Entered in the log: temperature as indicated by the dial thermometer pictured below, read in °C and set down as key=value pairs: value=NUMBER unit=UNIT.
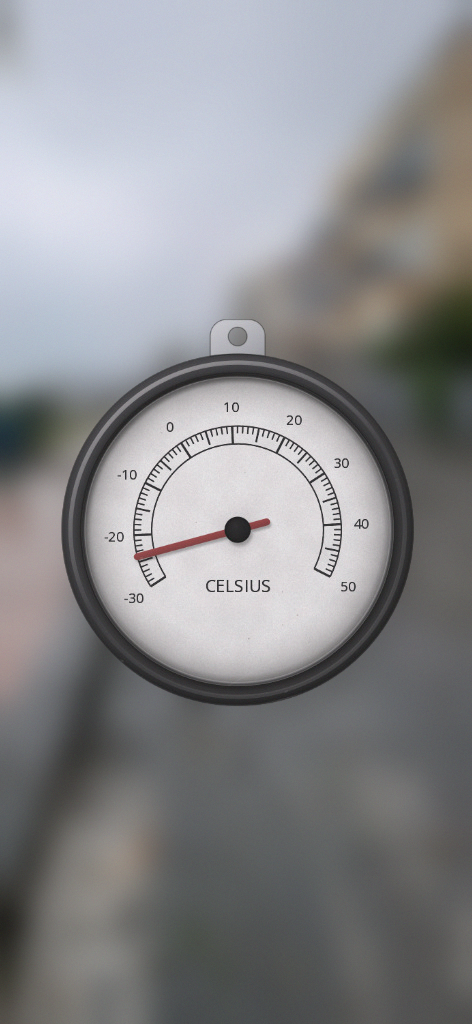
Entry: value=-24 unit=°C
